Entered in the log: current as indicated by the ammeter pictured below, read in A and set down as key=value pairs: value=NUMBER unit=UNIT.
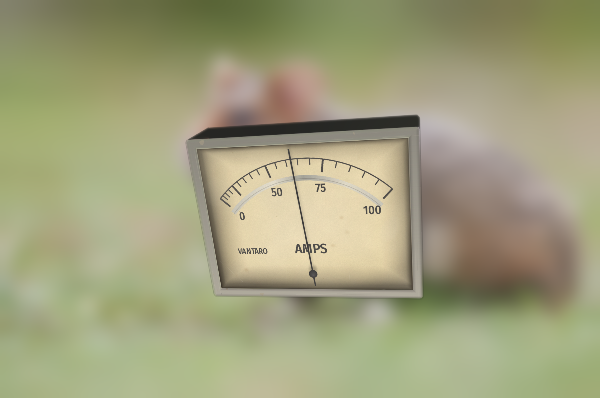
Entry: value=62.5 unit=A
